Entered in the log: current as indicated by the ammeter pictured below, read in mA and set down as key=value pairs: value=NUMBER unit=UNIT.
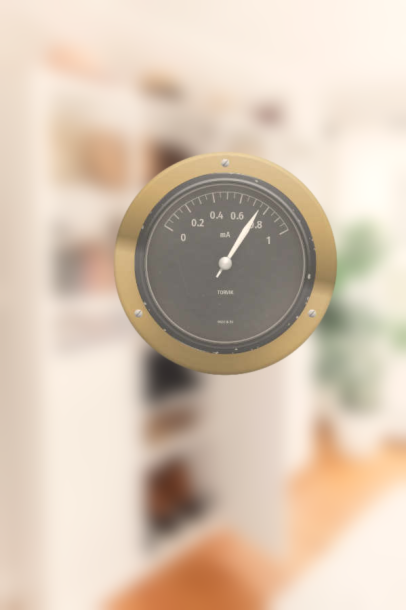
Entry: value=0.75 unit=mA
